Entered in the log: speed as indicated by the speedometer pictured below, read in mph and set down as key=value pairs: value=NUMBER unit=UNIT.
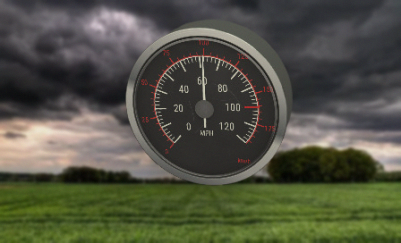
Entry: value=62 unit=mph
